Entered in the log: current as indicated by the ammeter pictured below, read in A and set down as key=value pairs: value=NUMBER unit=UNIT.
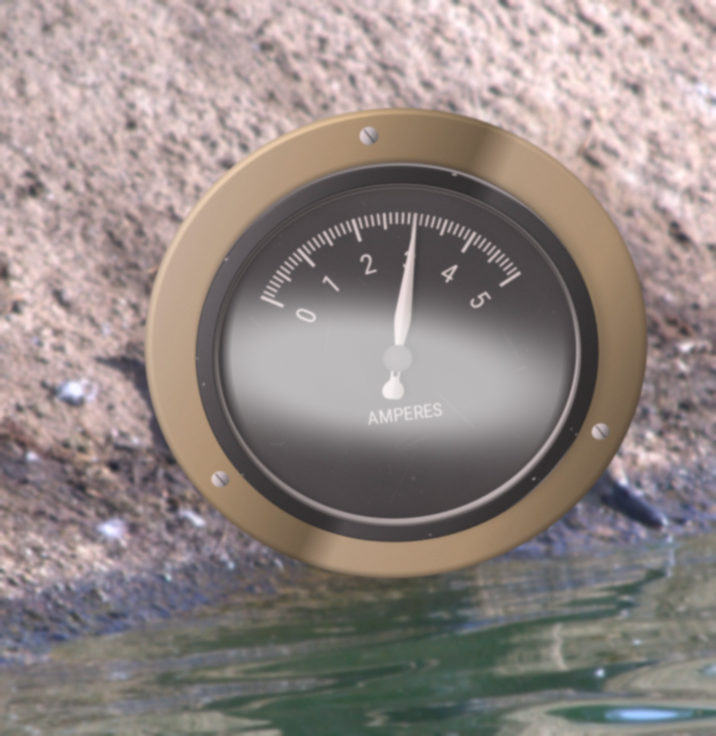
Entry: value=3 unit=A
